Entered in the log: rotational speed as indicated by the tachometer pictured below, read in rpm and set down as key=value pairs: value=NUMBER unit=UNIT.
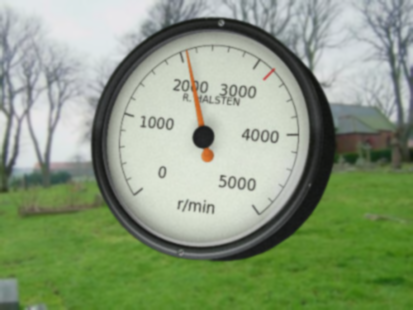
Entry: value=2100 unit=rpm
